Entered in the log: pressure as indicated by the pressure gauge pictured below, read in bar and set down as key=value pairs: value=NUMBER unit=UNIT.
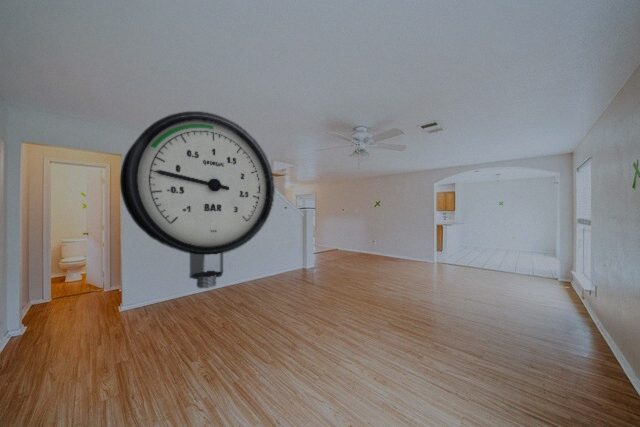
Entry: value=-0.2 unit=bar
